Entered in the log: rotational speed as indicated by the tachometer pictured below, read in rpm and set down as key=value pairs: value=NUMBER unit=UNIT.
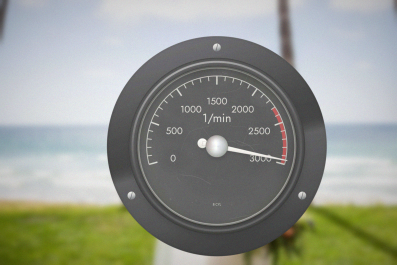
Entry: value=2950 unit=rpm
